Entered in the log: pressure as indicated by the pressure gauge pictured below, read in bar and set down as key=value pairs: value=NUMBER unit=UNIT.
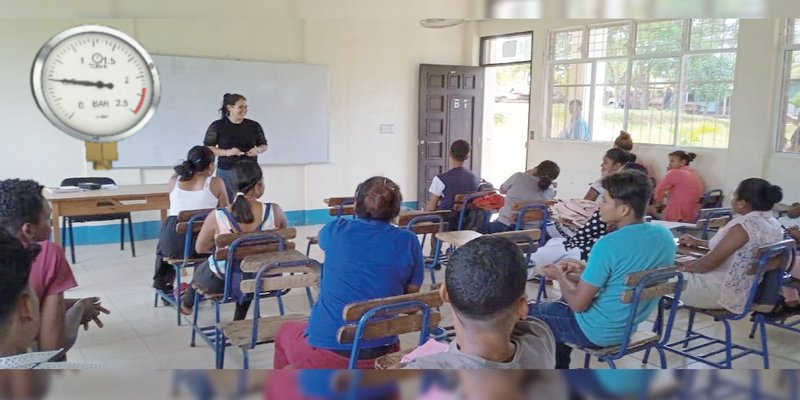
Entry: value=0.5 unit=bar
